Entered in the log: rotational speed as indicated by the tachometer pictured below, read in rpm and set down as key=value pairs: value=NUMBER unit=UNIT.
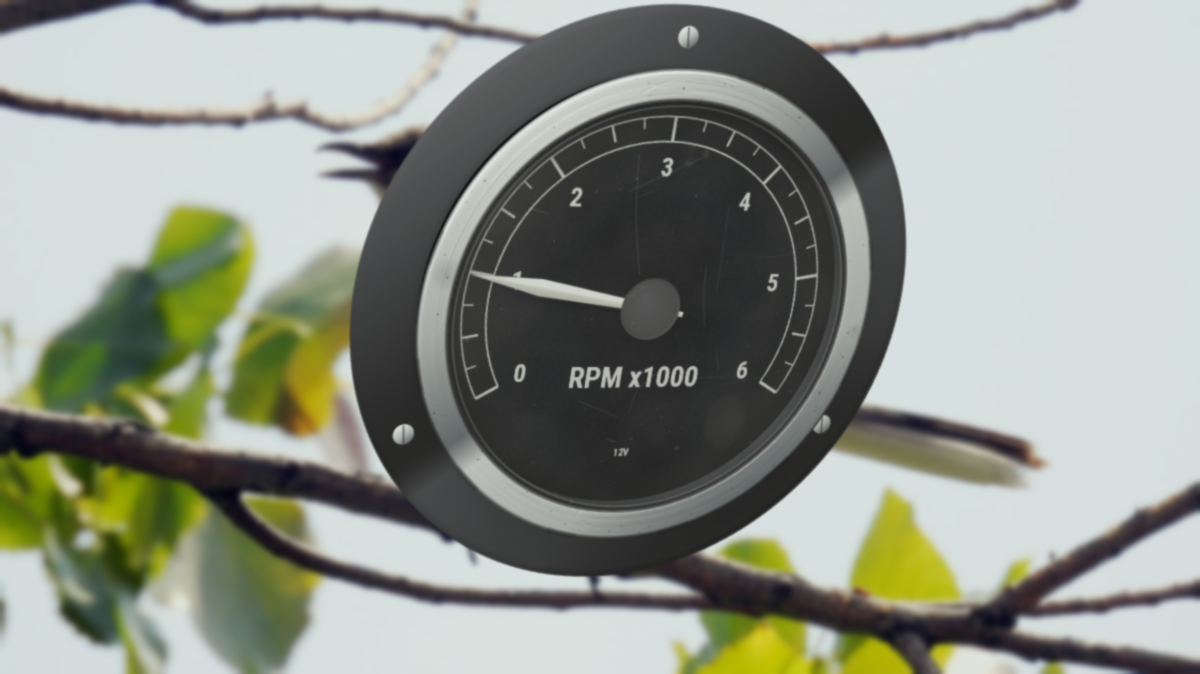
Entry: value=1000 unit=rpm
